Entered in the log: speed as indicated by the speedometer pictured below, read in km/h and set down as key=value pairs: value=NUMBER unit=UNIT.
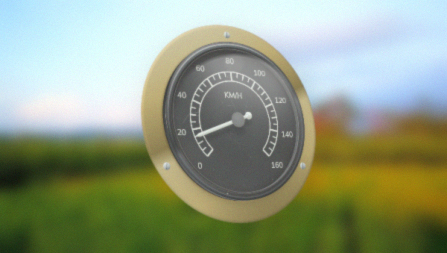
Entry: value=15 unit=km/h
